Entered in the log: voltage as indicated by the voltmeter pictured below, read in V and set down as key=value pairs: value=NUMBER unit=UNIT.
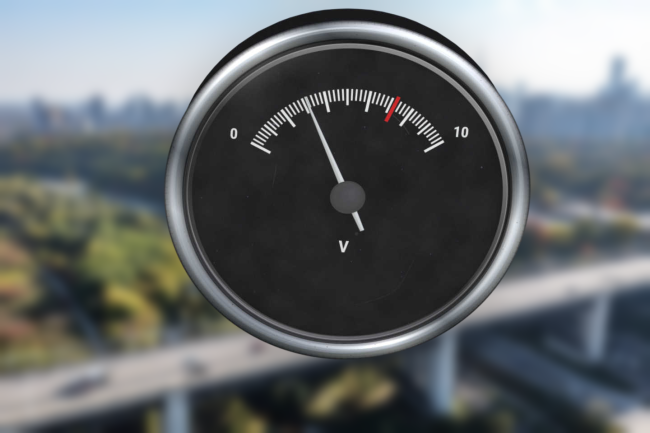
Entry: value=3.2 unit=V
